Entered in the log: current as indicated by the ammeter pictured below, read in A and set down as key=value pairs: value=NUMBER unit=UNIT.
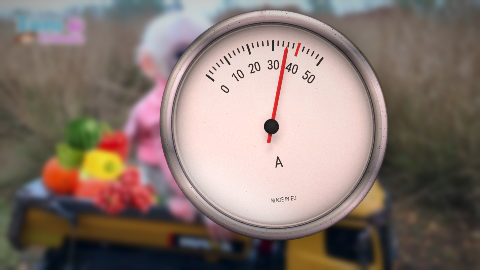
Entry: value=36 unit=A
